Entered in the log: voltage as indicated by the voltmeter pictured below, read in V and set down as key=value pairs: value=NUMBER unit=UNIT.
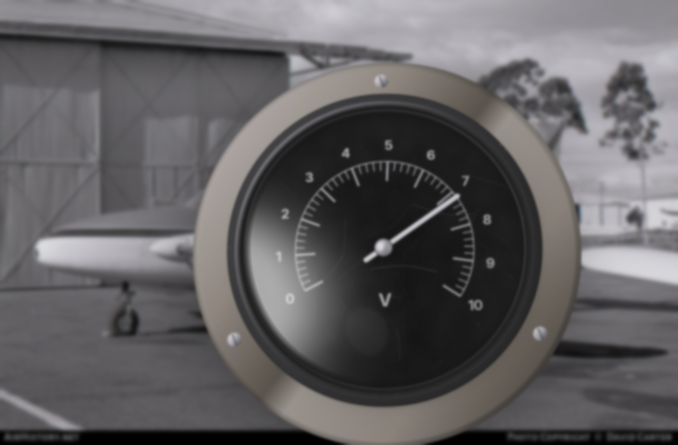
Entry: value=7.2 unit=V
